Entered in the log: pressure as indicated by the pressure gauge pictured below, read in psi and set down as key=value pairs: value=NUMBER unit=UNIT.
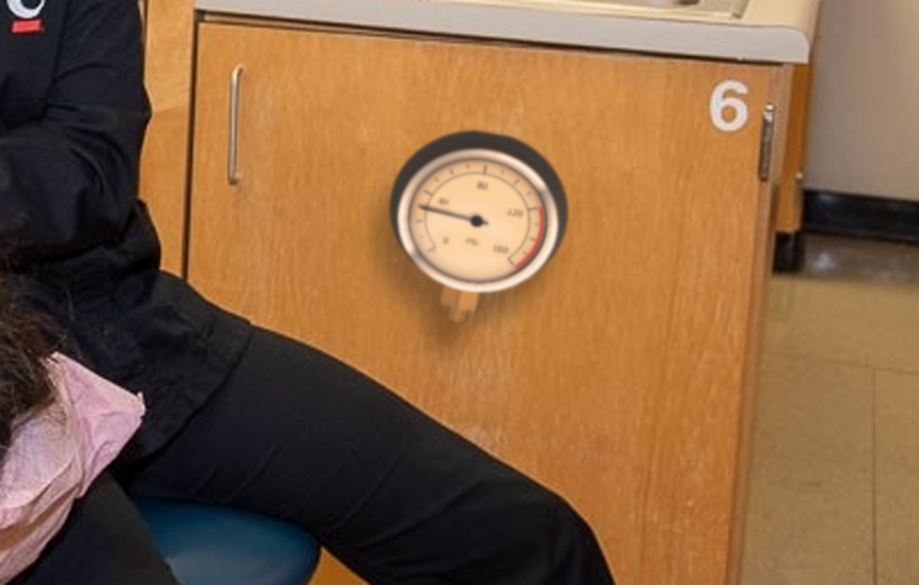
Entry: value=30 unit=psi
